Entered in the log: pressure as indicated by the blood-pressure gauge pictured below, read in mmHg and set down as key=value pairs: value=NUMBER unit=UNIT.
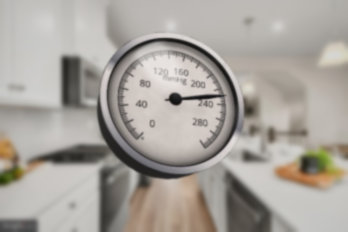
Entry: value=230 unit=mmHg
